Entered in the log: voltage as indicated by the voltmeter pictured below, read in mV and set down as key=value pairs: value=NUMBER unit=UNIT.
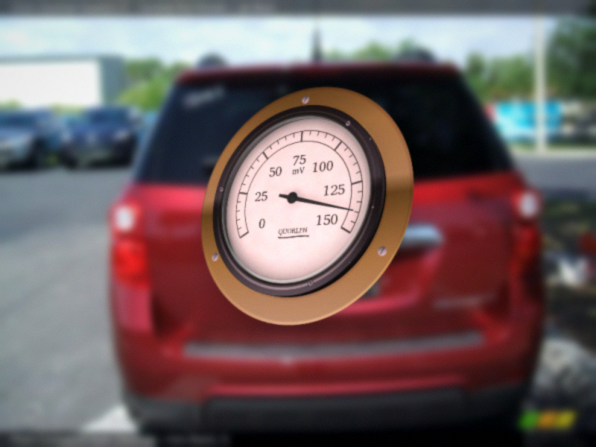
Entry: value=140 unit=mV
